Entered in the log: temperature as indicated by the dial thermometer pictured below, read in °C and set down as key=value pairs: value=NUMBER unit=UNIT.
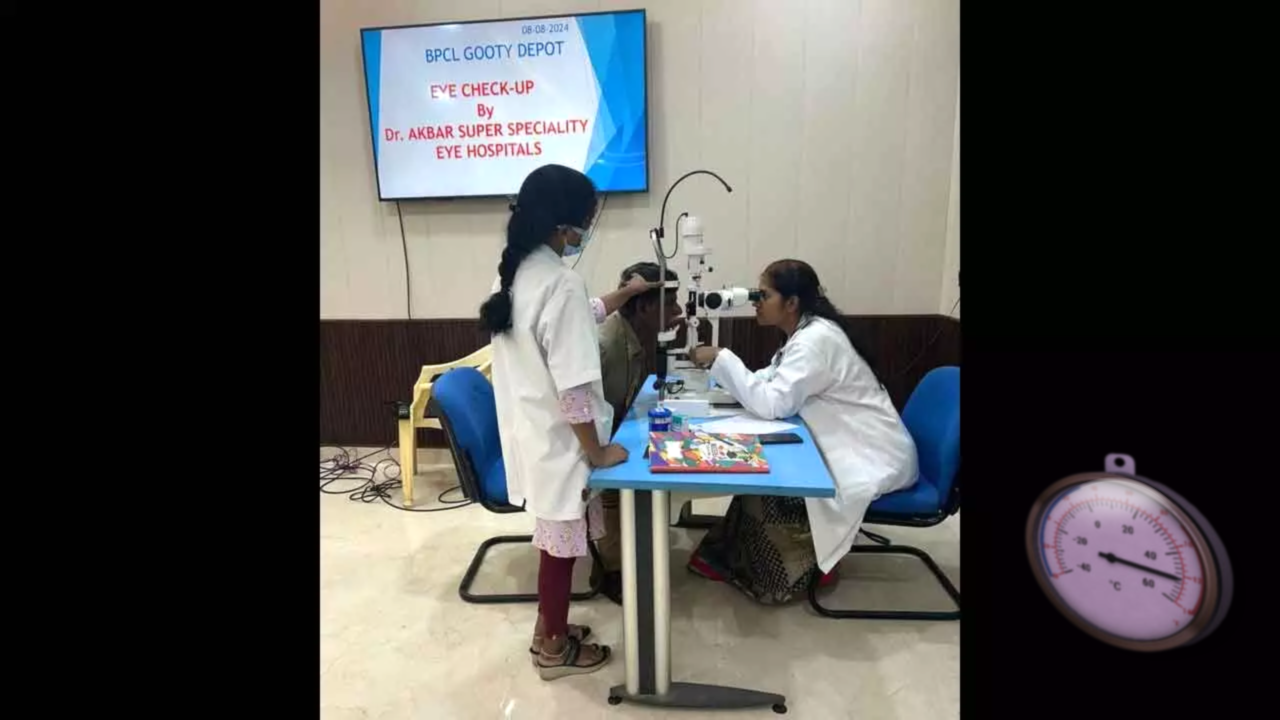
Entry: value=50 unit=°C
